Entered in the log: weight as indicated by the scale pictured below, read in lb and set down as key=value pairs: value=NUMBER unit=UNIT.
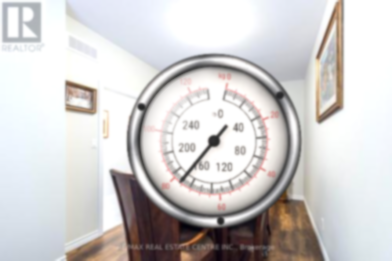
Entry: value=170 unit=lb
